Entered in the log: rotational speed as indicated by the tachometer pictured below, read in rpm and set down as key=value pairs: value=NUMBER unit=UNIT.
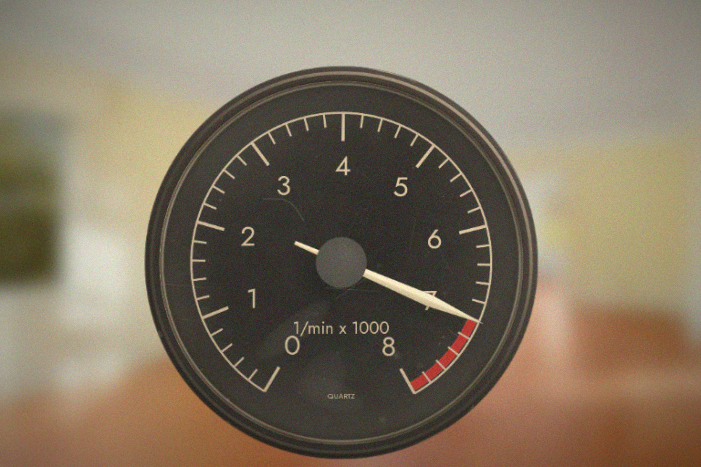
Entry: value=7000 unit=rpm
